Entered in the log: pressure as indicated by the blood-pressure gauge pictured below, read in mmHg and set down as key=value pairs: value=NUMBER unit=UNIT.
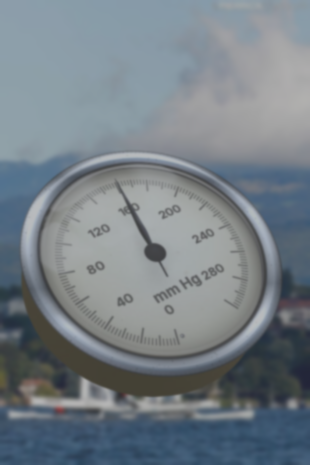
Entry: value=160 unit=mmHg
